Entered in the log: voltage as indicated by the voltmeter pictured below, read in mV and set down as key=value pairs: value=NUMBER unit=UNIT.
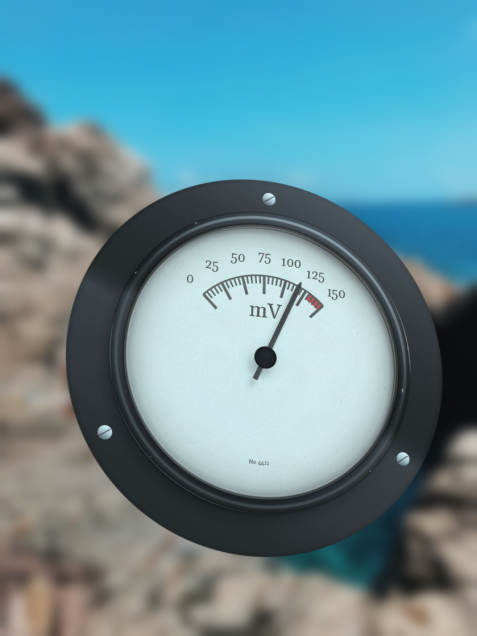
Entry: value=115 unit=mV
